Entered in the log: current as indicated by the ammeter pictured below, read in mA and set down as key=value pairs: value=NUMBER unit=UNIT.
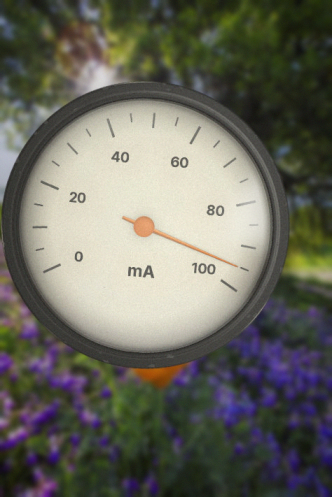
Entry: value=95 unit=mA
